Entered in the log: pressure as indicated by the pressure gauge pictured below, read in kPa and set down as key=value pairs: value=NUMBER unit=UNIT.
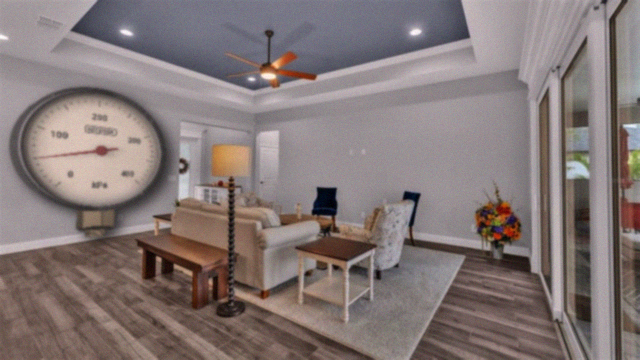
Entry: value=50 unit=kPa
